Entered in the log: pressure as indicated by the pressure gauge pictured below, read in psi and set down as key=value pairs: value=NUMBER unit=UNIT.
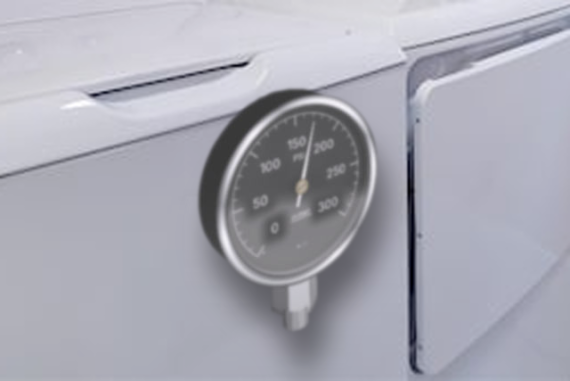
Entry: value=170 unit=psi
